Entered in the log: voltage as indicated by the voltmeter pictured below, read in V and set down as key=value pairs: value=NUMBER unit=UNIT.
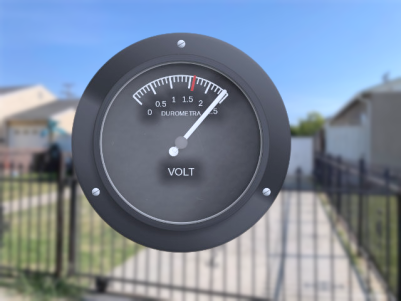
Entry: value=2.4 unit=V
